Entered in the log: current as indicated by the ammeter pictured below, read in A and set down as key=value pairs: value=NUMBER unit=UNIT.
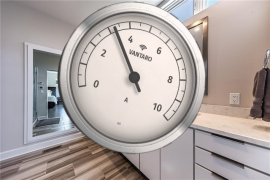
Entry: value=3.25 unit=A
